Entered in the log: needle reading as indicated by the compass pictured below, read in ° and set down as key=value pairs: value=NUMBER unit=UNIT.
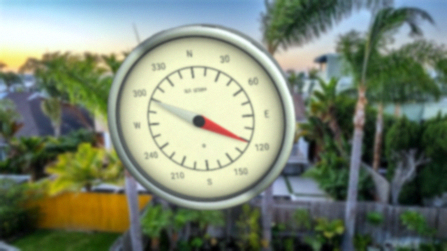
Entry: value=120 unit=°
